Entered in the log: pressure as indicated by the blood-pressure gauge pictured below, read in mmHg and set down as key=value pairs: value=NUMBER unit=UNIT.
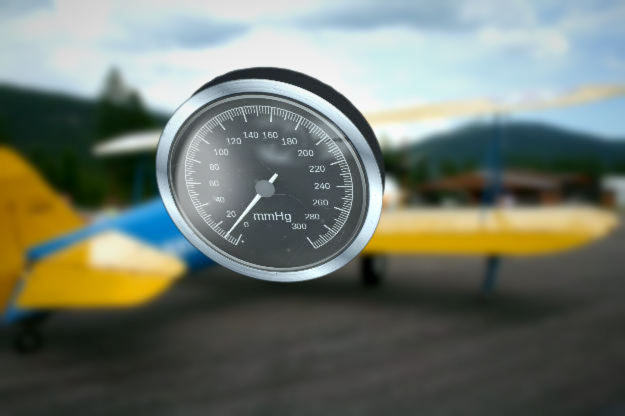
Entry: value=10 unit=mmHg
